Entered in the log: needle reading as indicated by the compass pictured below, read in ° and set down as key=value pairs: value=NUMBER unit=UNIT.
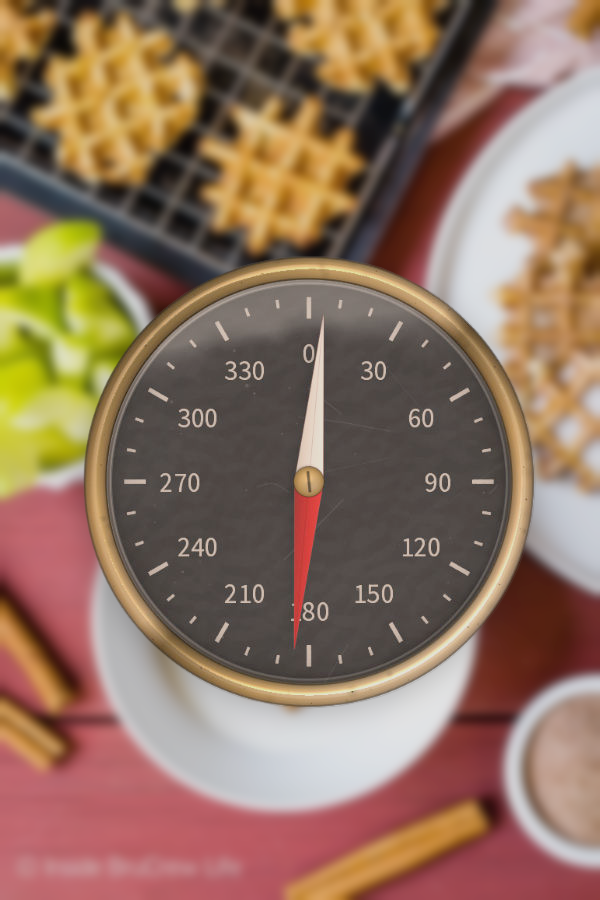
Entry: value=185 unit=°
